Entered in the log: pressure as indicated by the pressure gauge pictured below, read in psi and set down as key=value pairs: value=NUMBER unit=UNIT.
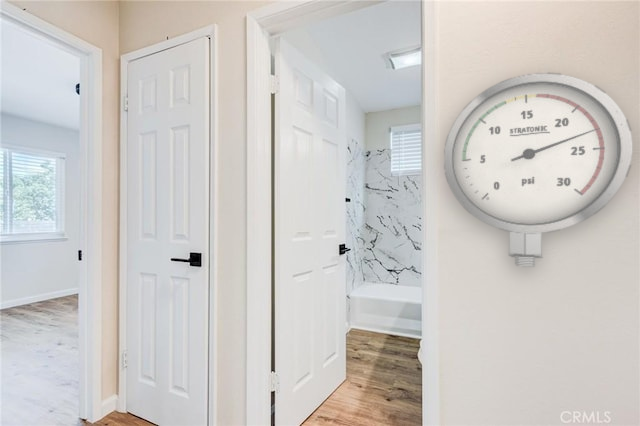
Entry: value=23 unit=psi
